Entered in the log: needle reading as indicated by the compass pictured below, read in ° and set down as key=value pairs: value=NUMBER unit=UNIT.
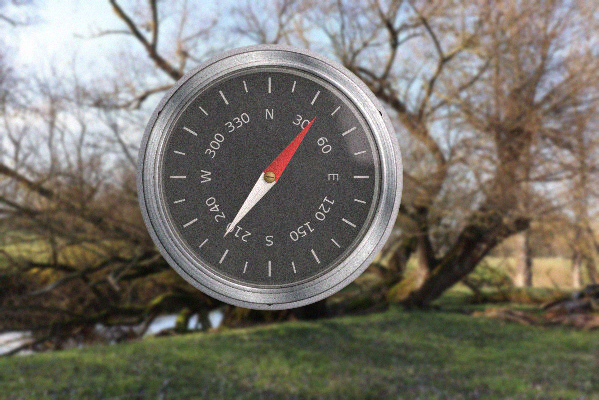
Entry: value=37.5 unit=°
